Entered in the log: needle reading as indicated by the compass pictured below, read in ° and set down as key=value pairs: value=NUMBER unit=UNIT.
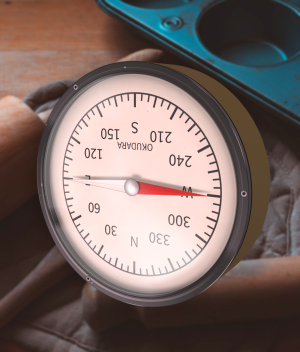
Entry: value=270 unit=°
